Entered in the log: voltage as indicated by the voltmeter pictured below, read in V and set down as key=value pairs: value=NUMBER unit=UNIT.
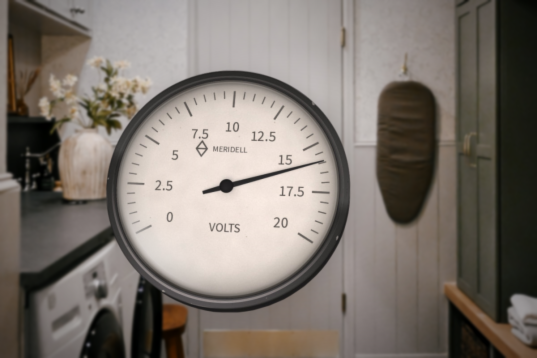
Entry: value=16 unit=V
